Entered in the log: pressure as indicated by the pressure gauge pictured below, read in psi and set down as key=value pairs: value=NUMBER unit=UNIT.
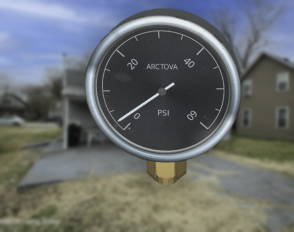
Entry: value=2.5 unit=psi
